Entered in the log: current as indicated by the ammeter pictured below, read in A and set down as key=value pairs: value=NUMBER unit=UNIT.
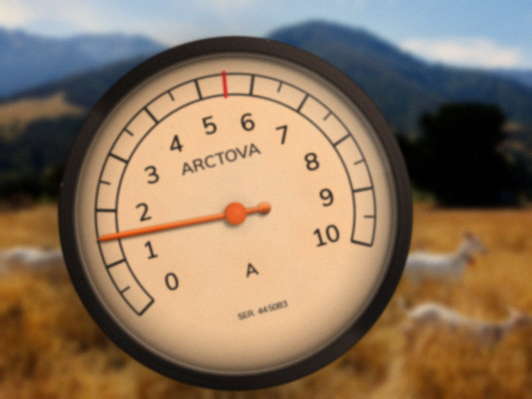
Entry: value=1.5 unit=A
